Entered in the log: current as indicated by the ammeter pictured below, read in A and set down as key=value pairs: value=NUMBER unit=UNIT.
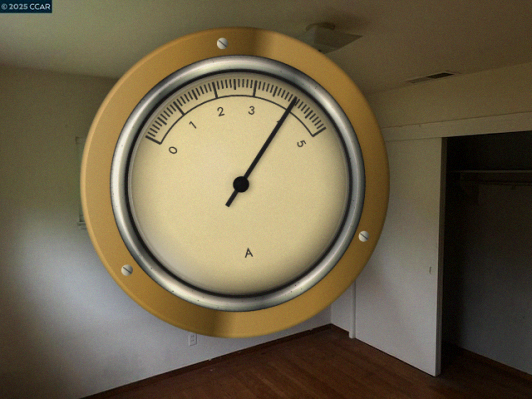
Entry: value=4 unit=A
